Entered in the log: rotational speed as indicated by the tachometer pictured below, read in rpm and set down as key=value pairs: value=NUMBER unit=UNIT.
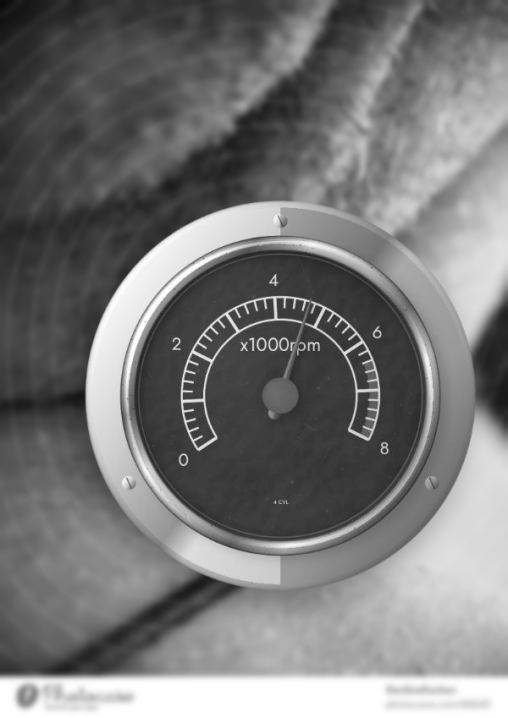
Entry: value=4700 unit=rpm
